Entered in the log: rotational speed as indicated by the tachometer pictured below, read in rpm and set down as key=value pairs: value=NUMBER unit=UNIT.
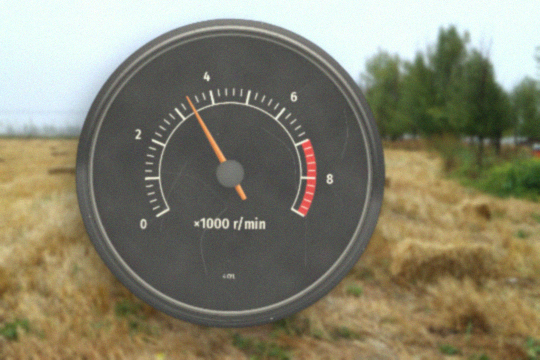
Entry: value=3400 unit=rpm
